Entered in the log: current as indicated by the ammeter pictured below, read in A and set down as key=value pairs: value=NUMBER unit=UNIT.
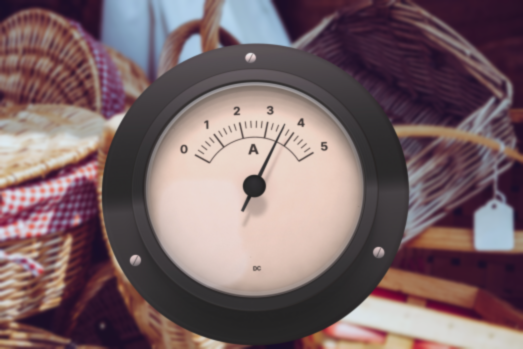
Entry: value=3.6 unit=A
